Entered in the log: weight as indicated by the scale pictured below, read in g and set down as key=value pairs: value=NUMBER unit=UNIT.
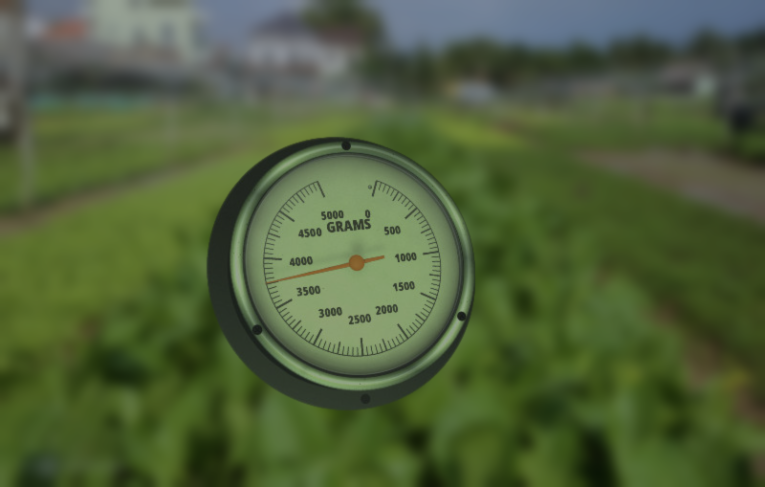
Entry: value=3750 unit=g
